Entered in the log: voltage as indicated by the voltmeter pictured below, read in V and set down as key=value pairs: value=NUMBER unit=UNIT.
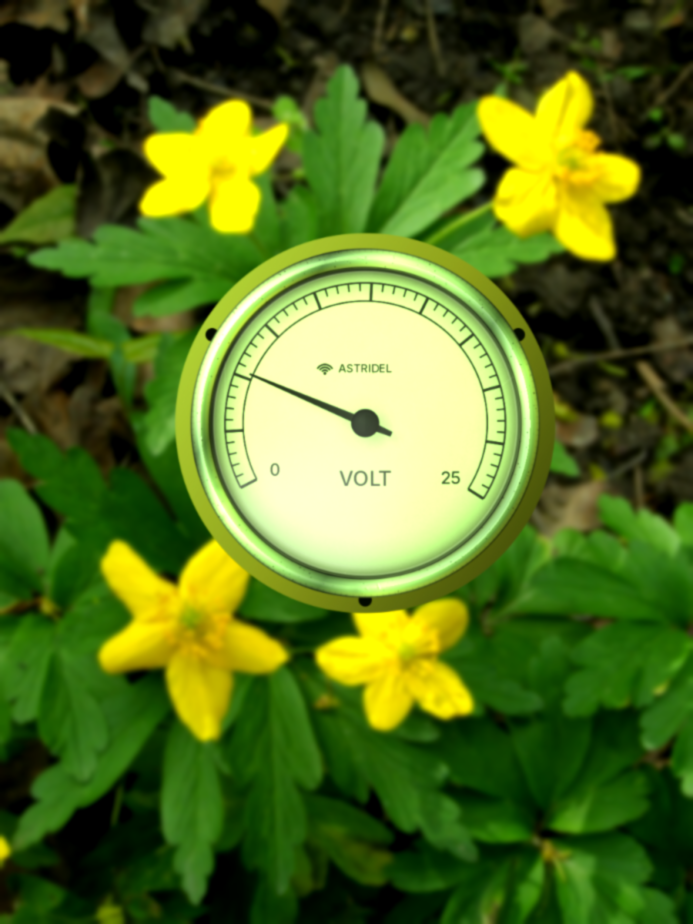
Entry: value=5.25 unit=V
